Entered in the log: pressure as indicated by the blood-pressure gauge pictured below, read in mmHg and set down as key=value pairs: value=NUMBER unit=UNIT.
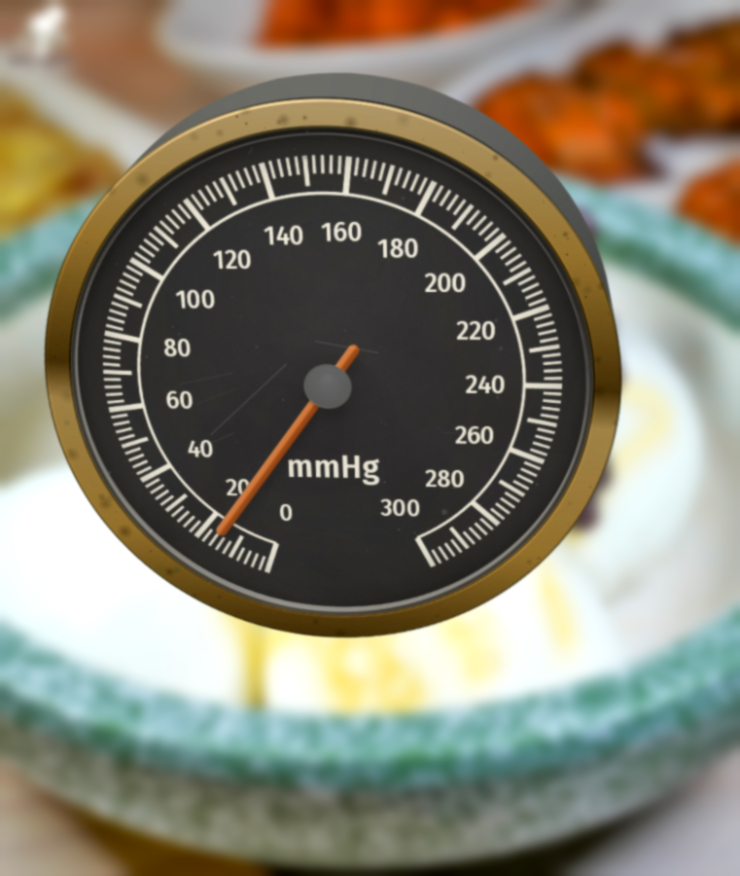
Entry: value=16 unit=mmHg
